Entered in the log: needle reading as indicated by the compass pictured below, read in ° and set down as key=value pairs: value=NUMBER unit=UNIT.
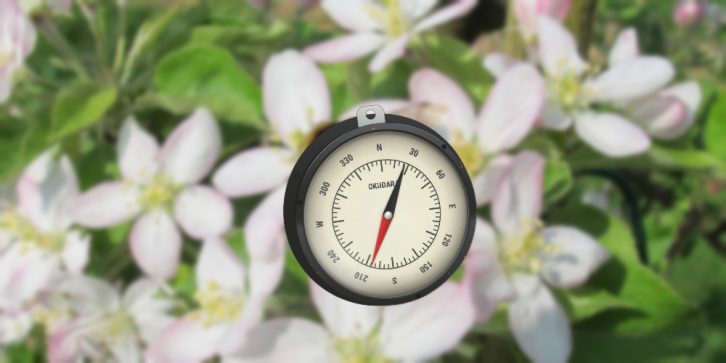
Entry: value=205 unit=°
